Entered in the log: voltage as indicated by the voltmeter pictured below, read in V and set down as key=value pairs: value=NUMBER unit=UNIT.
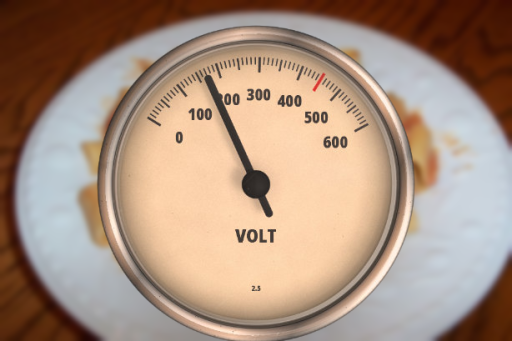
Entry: value=170 unit=V
